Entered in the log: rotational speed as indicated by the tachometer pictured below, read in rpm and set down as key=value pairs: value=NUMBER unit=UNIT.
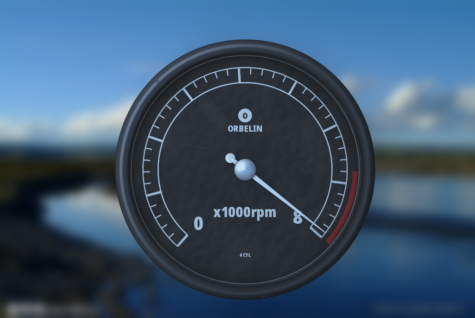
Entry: value=7900 unit=rpm
